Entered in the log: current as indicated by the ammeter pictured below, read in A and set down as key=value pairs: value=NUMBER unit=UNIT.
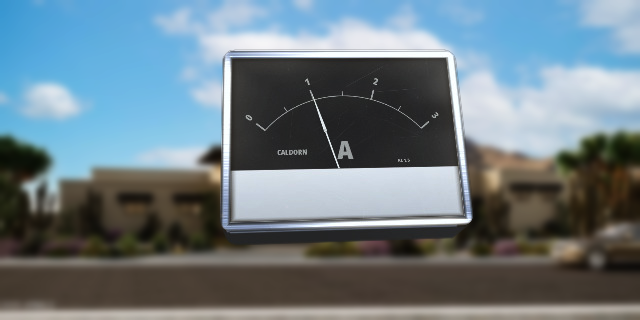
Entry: value=1 unit=A
